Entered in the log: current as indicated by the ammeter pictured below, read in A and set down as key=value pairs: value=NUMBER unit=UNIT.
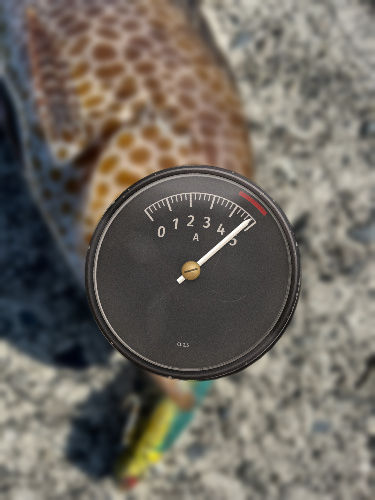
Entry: value=4.8 unit=A
